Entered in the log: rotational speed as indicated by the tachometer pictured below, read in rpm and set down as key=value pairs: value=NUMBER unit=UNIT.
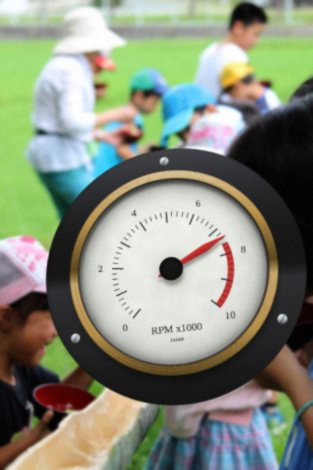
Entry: value=7400 unit=rpm
